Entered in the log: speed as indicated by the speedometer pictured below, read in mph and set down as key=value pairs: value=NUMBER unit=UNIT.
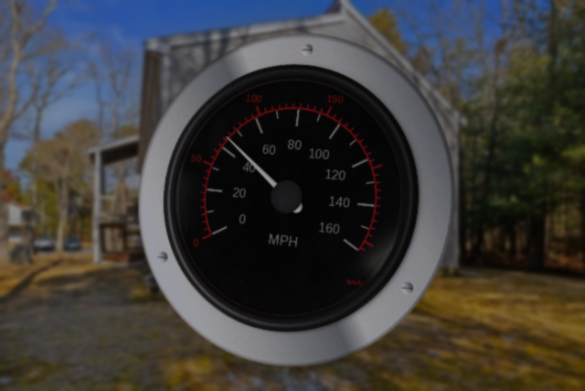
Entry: value=45 unit=mph
